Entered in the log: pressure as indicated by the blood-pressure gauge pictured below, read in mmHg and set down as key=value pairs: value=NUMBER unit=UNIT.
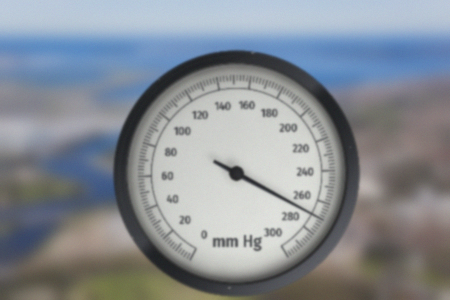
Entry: value=270 unit=mmHg
